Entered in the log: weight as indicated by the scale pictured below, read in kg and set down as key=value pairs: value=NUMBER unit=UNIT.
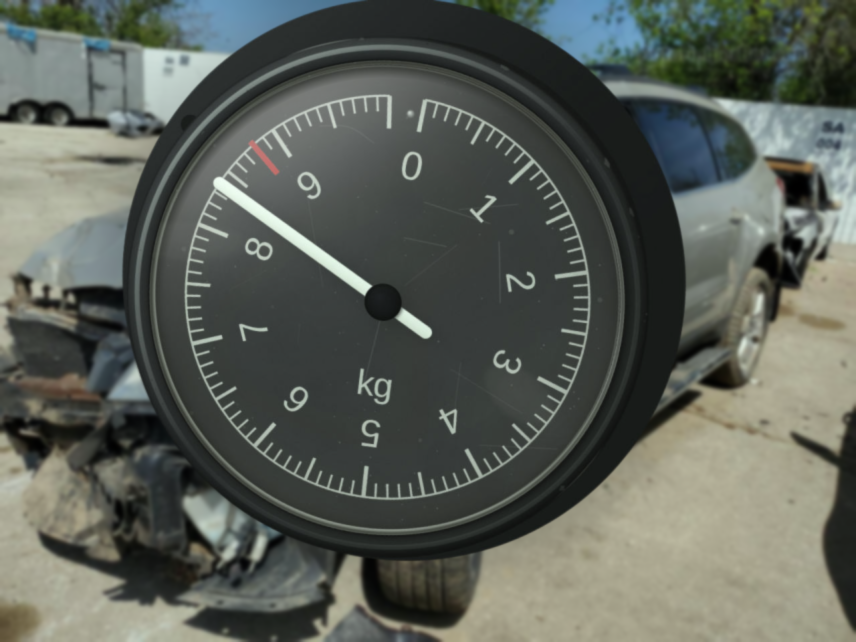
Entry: value=8.4 unit=kg
